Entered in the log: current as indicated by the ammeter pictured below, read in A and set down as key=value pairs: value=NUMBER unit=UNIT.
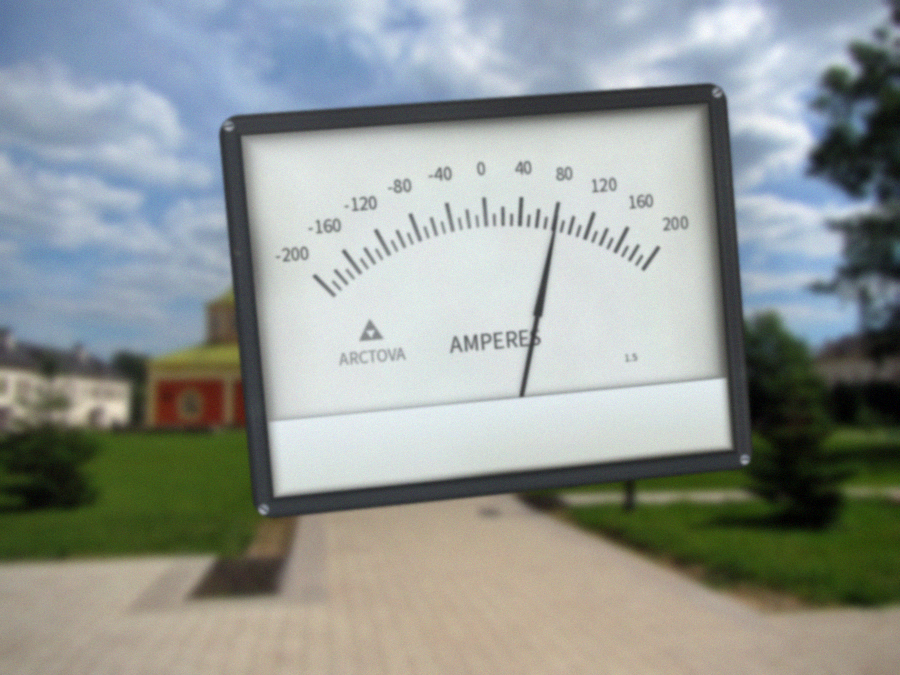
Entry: value=80 unit=A
